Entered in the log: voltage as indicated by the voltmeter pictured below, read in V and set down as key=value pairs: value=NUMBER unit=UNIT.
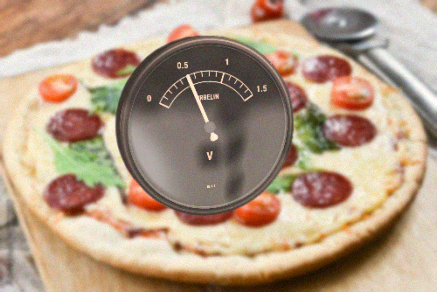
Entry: value=0.5 unit=V
